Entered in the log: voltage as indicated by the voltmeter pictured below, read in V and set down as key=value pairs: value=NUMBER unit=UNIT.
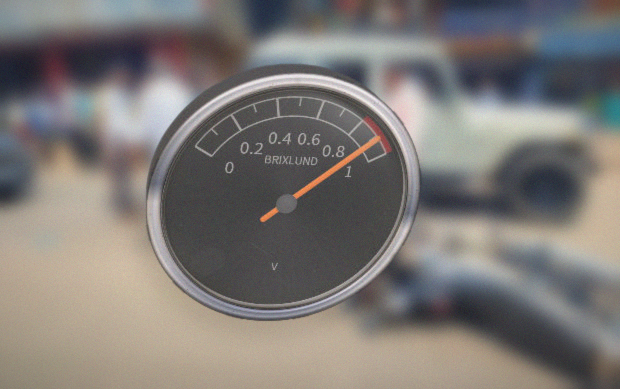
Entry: value=0.9 unit=V
